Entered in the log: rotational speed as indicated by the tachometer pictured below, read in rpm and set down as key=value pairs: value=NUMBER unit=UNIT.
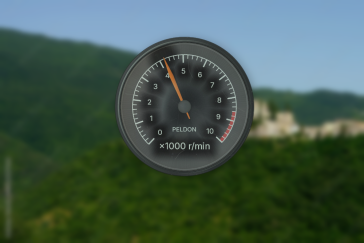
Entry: value=4200 unit=rpm
